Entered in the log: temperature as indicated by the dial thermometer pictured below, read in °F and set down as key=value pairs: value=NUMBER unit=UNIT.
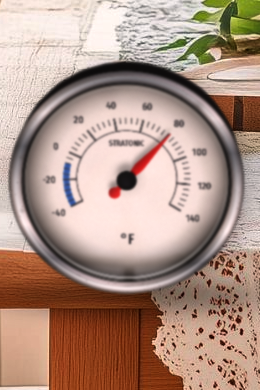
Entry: value=80 unit=°F
